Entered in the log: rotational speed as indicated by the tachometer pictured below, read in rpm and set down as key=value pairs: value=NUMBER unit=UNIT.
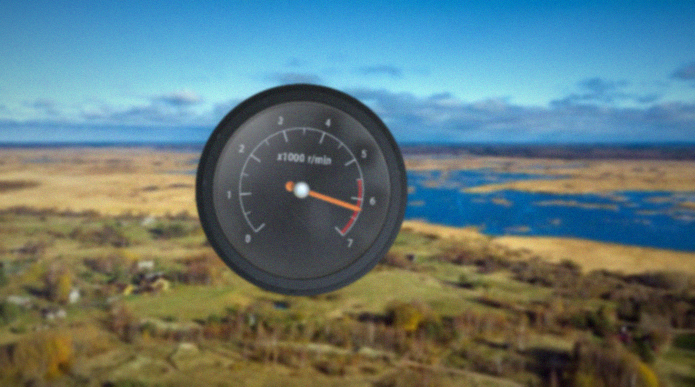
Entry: value=6250 unit=rpm
